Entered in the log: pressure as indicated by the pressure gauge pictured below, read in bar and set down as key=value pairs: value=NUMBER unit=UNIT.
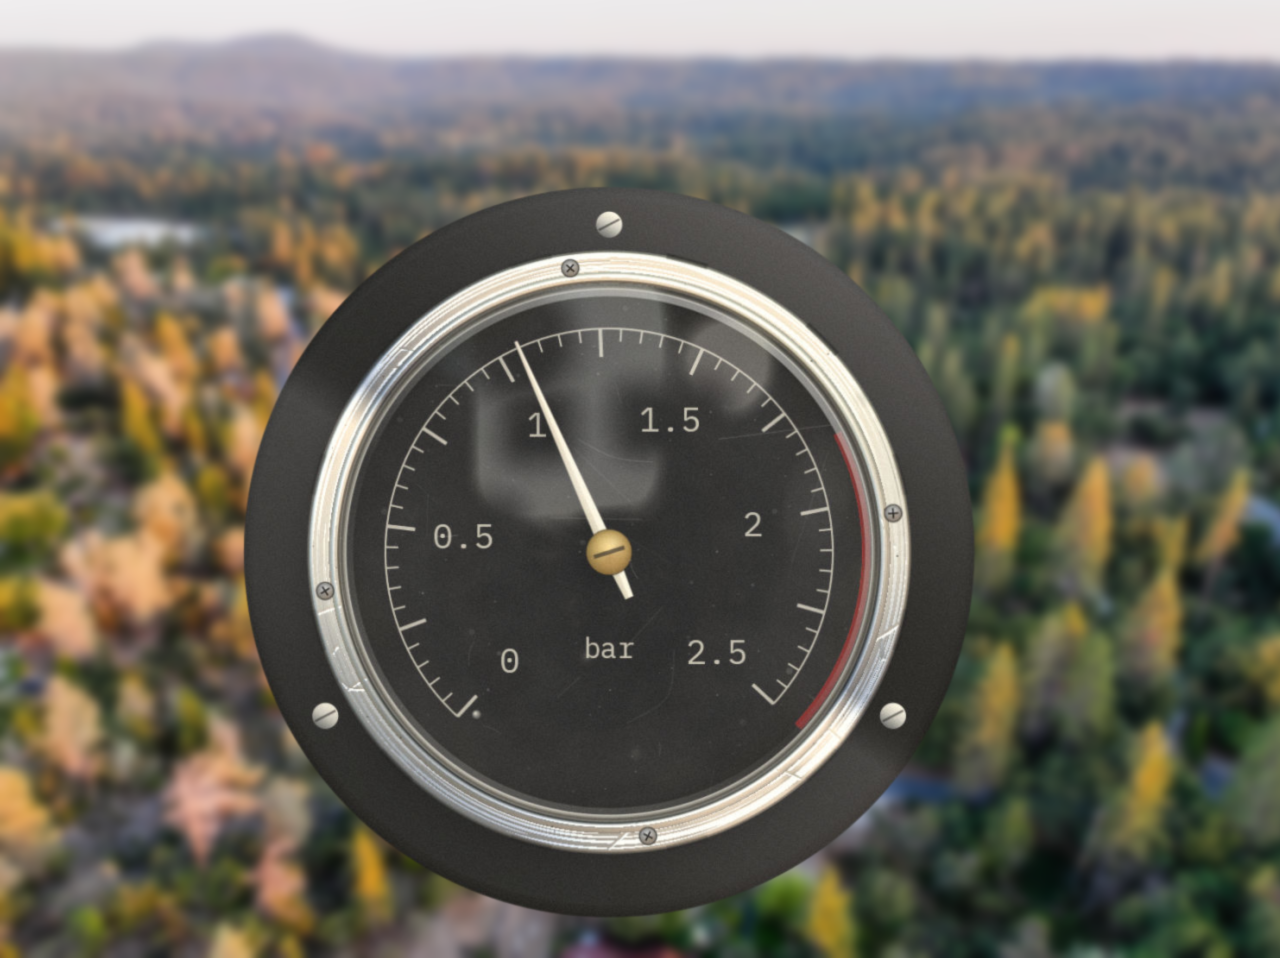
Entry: value=1.05 unit=bar
